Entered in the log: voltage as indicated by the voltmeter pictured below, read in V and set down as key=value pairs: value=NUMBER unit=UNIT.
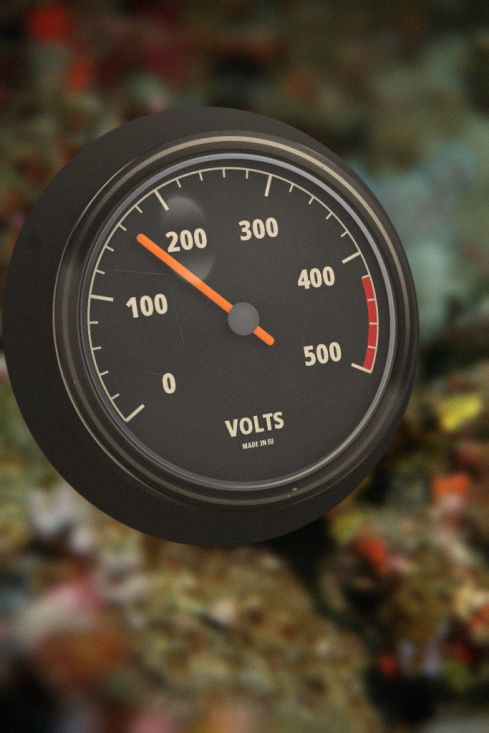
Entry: value=160 unit=V
